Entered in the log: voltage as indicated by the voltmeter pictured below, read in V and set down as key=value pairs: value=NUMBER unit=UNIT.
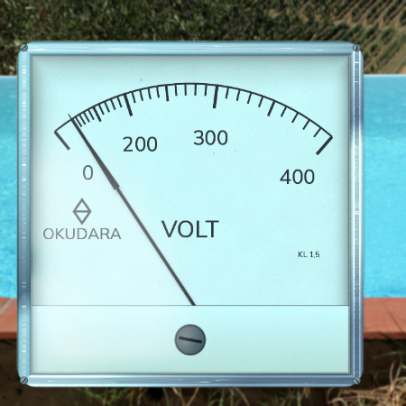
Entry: value=100 unit=V
